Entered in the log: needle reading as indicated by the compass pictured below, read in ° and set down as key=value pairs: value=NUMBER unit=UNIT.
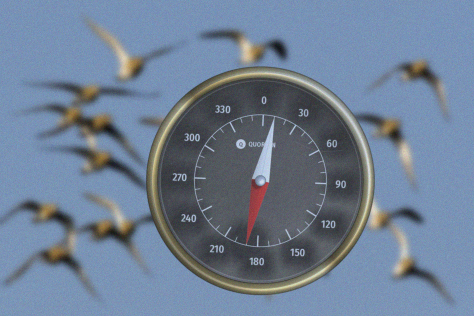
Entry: value=190 unit=°
